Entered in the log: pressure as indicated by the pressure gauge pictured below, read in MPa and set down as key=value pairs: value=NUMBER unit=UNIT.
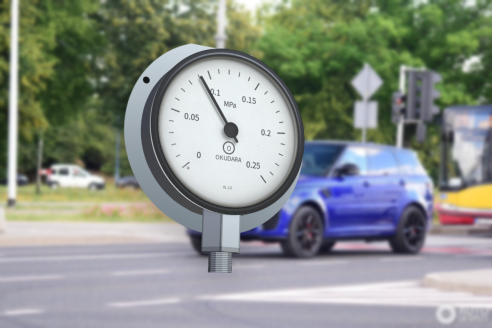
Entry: value=0.09 unit=MPa
